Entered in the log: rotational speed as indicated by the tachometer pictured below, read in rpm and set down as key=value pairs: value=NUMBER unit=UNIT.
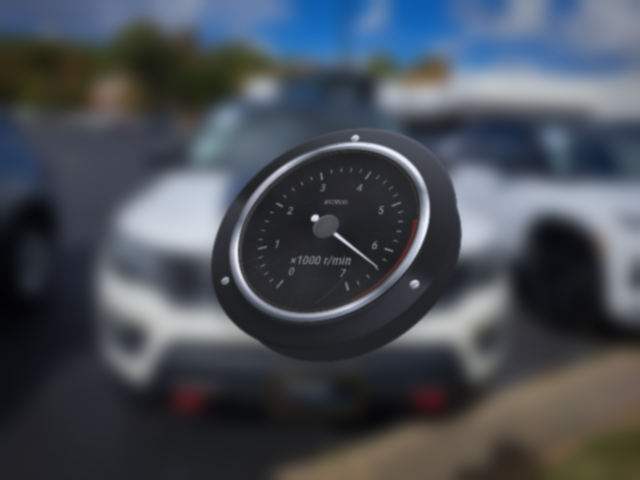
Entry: value=6400 unit=rpm
